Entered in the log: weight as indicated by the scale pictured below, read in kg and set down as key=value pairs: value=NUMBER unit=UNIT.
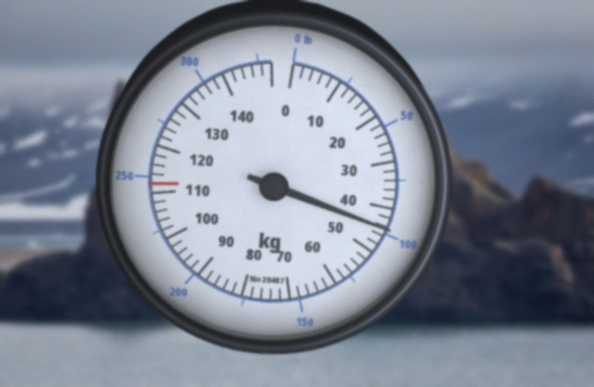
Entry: value=44 unit=kg
